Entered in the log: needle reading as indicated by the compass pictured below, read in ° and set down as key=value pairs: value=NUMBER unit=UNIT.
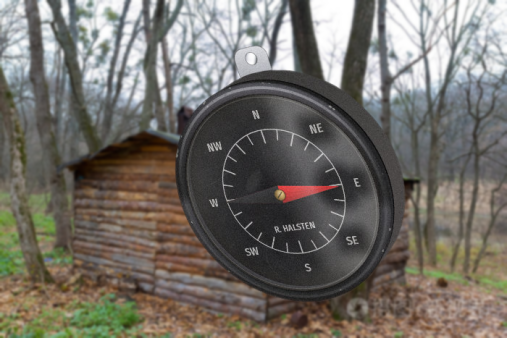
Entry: value=90 unit=°
